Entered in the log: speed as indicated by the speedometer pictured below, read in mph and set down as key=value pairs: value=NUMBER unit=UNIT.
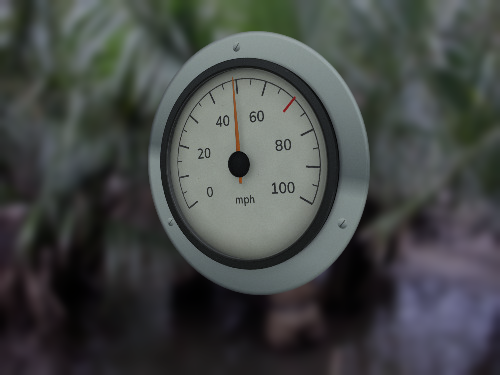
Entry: value=50 unit=mph
